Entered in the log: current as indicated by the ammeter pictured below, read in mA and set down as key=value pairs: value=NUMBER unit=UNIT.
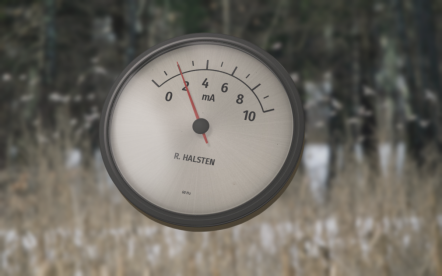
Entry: value=2 unit=mA
